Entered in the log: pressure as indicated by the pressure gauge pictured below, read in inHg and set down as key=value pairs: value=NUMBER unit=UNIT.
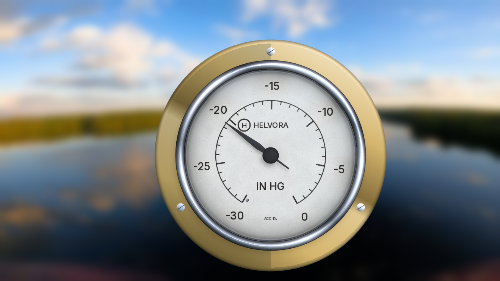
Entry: value=-20.5 unit=inHg
